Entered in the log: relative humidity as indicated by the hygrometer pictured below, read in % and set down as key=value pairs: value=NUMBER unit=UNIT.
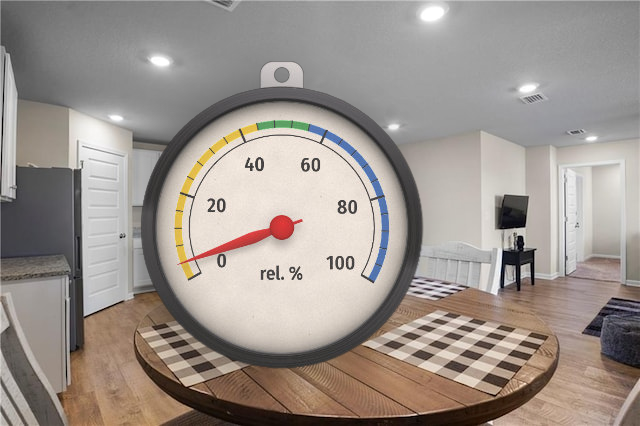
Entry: value=4 unit=%
